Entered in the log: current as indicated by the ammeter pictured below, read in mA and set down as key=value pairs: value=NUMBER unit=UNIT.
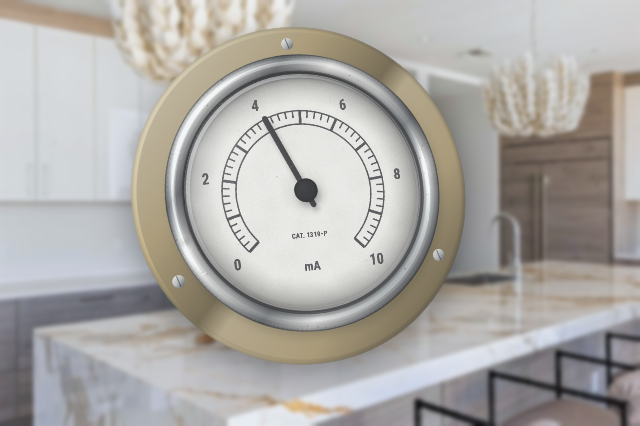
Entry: value=4 unit=mA
